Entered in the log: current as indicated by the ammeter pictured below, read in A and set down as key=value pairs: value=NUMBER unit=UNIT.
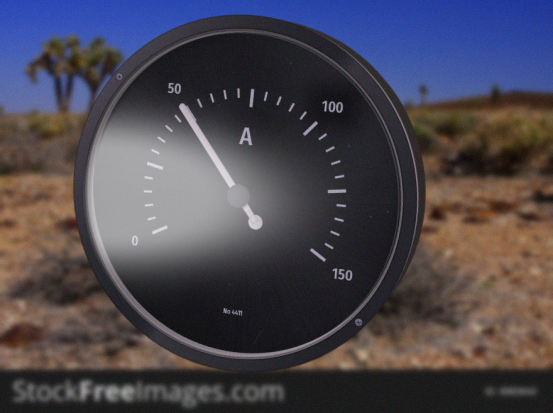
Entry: value=50 unit=A
